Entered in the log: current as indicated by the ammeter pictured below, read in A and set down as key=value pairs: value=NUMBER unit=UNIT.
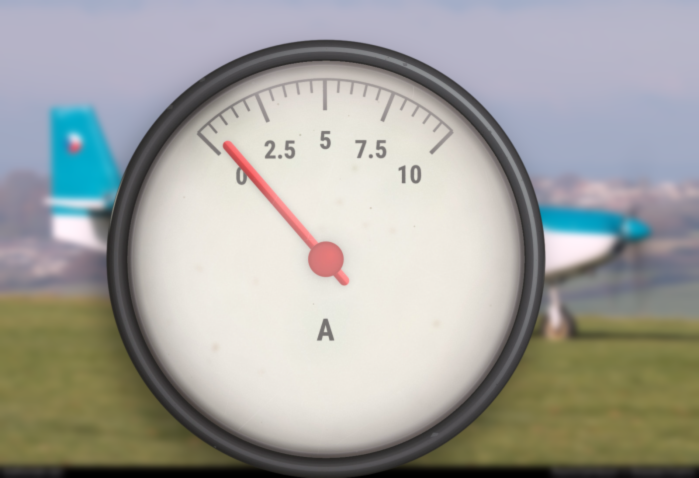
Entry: value=0.5 unit=A
